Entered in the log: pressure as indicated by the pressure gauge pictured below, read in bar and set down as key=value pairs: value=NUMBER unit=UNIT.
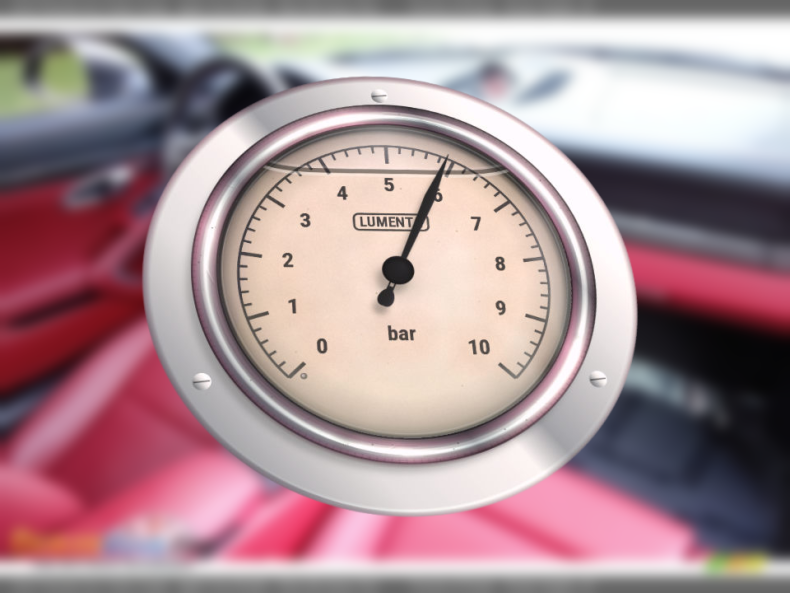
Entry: value=5.9 unit=bar
